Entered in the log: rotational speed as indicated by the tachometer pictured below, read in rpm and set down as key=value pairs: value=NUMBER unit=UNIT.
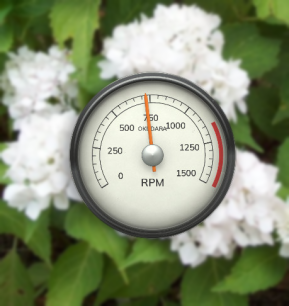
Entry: value=725 unit=rpm
